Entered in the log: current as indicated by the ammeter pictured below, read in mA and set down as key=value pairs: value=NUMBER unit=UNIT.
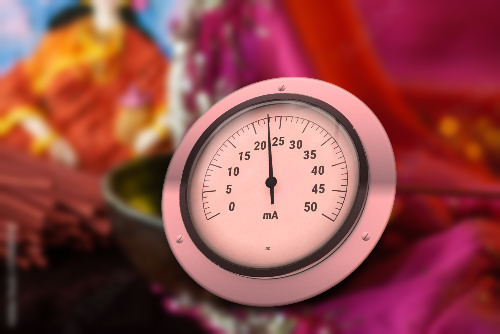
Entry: value=23 unit=mA
